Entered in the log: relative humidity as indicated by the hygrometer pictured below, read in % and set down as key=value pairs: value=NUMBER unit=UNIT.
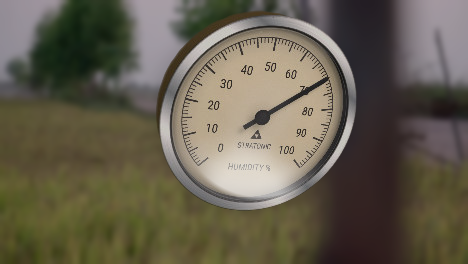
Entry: value=70 unit=%
